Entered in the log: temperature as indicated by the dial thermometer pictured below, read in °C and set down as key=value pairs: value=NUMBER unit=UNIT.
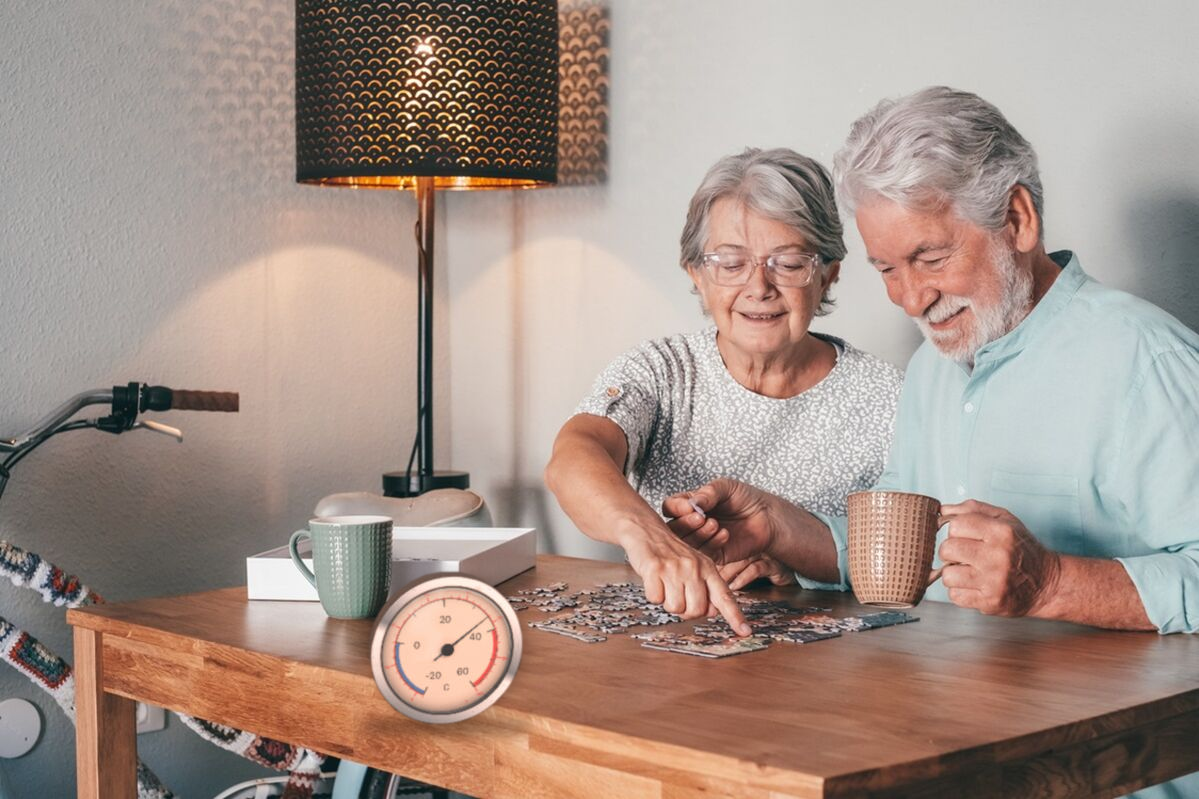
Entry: value=35 unit=°C
